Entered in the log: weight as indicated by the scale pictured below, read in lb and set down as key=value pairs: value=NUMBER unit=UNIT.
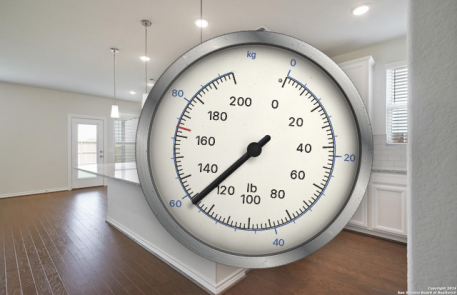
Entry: value=128 unit=lb
